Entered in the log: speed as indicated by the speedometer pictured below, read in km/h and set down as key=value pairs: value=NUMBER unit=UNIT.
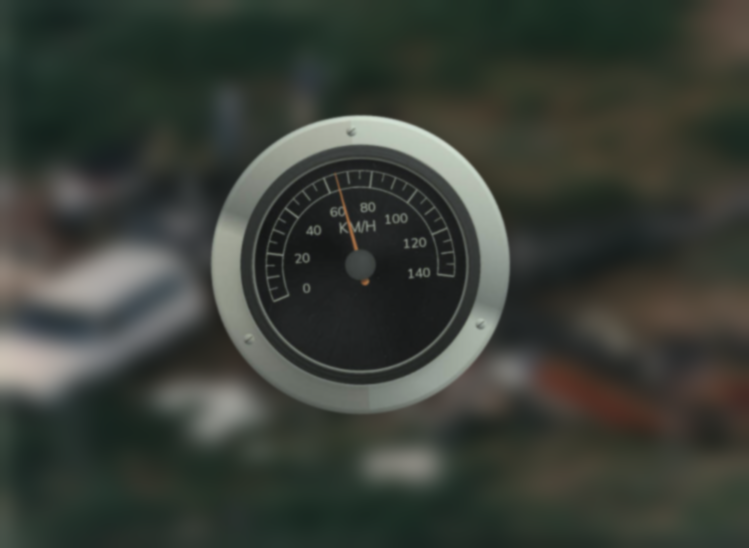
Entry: value=65 unit=km/h
